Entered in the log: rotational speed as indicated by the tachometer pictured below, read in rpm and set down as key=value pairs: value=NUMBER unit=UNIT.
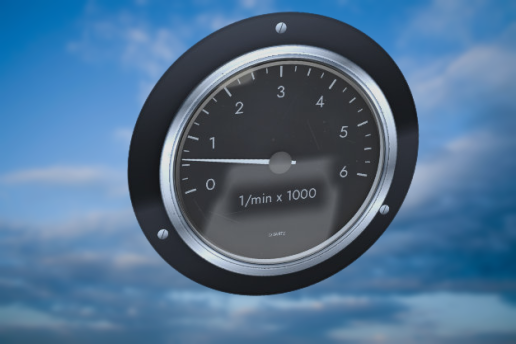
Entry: value=625 unit=rpm
